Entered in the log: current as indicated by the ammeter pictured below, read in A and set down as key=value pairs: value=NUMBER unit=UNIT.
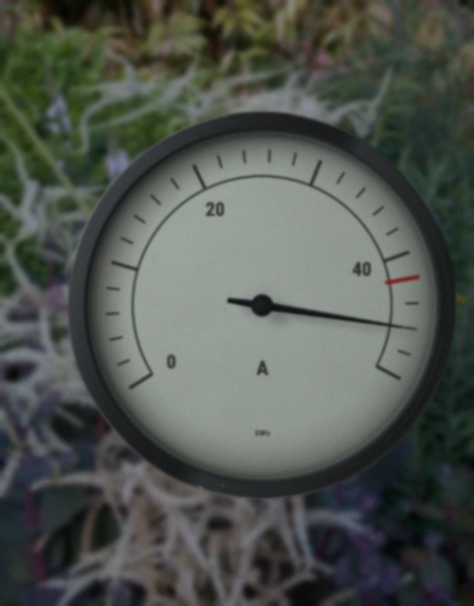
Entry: value=46 unit=A
